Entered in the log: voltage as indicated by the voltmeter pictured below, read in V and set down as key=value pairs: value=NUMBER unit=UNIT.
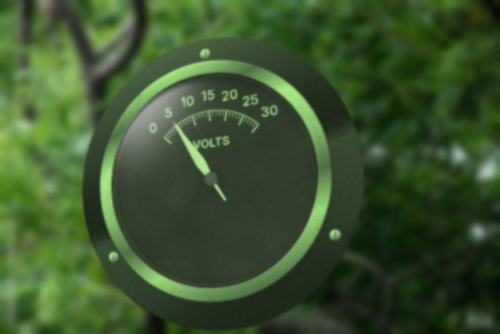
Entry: value=5 unit=V
